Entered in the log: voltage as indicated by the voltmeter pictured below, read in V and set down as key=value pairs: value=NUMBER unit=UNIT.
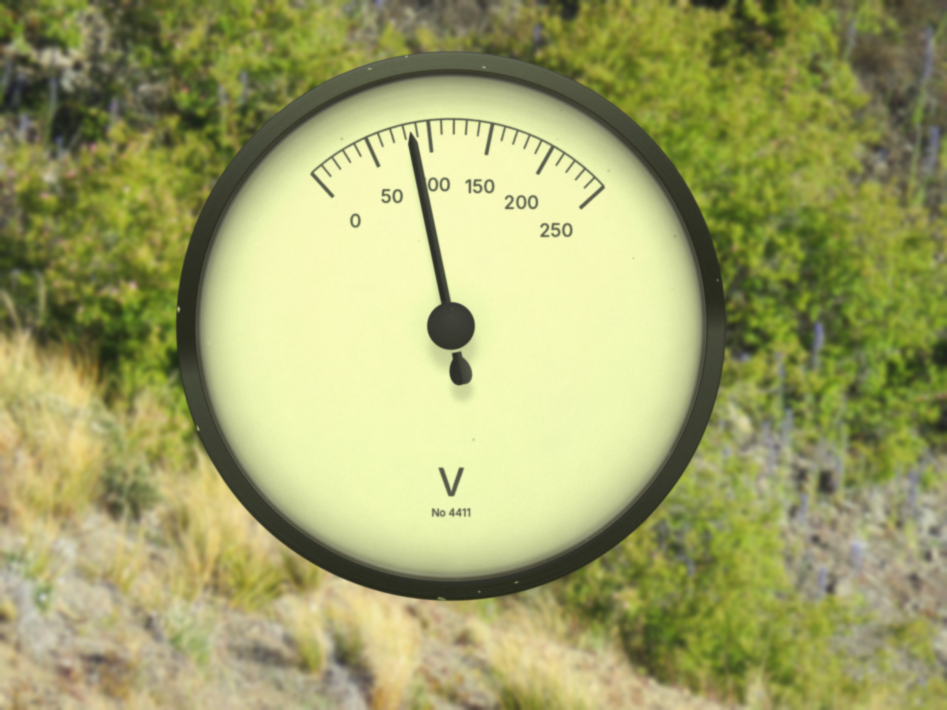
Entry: value=85 unit=V
